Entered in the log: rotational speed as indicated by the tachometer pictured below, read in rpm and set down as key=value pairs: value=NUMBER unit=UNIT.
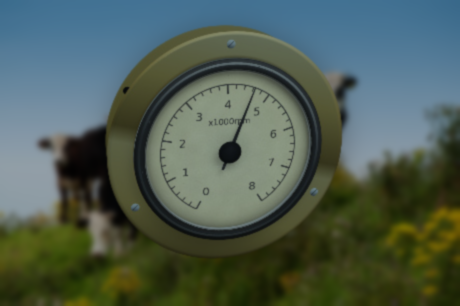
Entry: value=4600 unit=rpm
